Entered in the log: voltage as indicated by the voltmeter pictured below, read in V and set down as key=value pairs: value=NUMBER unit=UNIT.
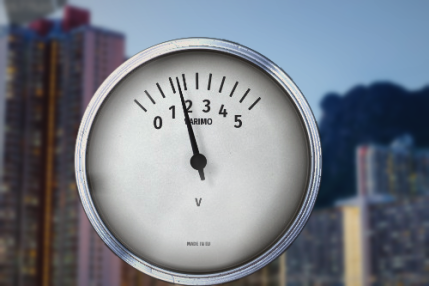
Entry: value=1.75 unit=V
